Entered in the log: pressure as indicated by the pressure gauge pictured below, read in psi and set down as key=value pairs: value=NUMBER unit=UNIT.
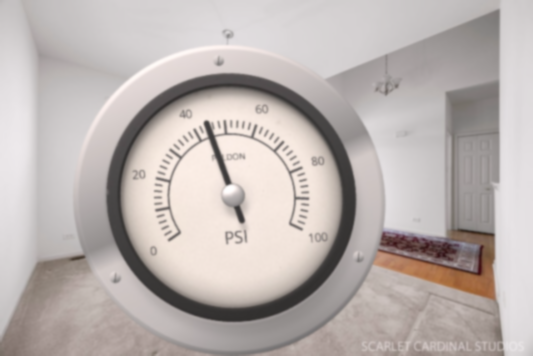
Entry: value=44 unit=psi
